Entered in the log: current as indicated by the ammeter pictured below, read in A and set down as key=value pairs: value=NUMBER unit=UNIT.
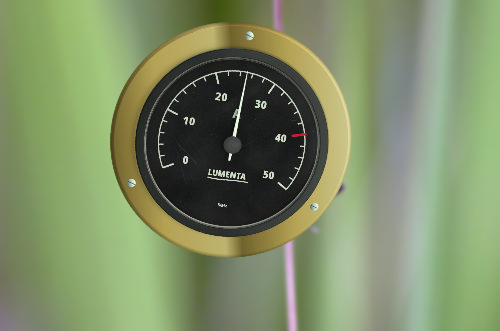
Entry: value=25 unit=A
